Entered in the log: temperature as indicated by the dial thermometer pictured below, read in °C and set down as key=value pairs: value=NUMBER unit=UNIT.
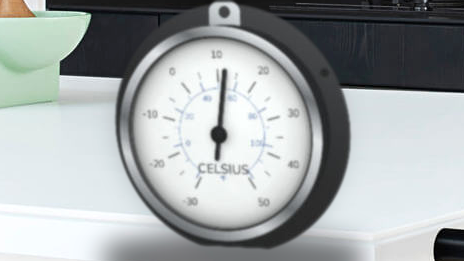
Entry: value=12.5 unit=°C
